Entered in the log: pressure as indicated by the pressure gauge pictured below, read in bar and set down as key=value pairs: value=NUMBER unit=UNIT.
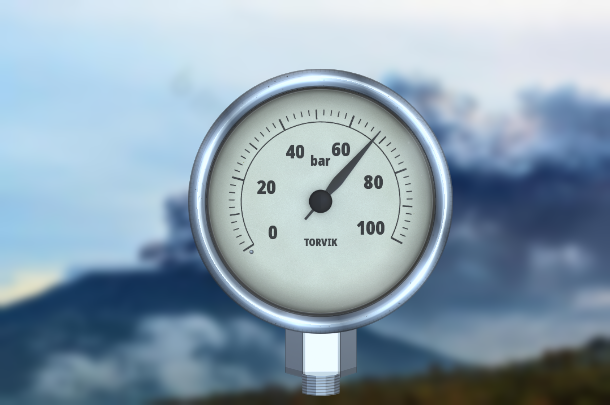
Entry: value=68 unit=bar
